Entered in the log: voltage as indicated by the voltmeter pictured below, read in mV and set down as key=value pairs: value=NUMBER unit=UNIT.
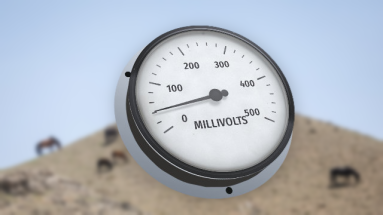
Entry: value=40 unit=mV
